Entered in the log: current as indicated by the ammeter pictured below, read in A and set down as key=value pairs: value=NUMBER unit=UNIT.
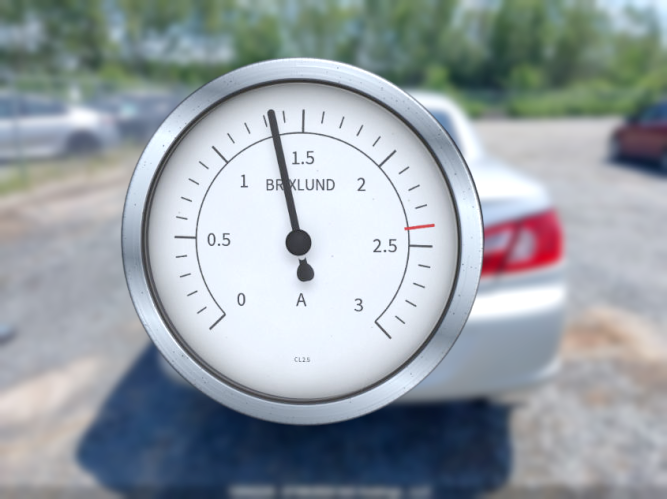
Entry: value=1.35 unit=A
